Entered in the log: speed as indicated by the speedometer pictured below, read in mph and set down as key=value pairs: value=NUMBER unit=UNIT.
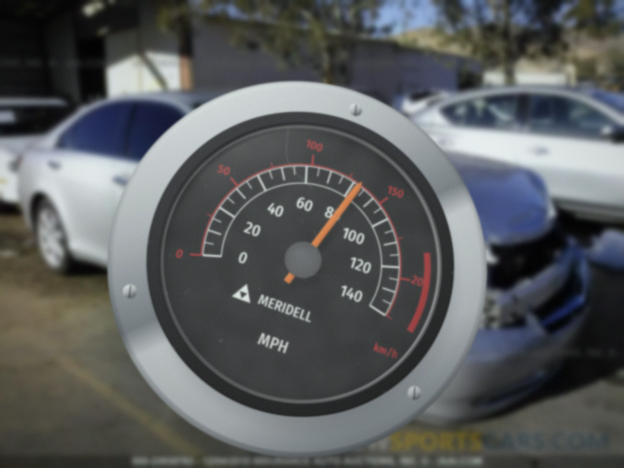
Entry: value=82.5 unit=mph
